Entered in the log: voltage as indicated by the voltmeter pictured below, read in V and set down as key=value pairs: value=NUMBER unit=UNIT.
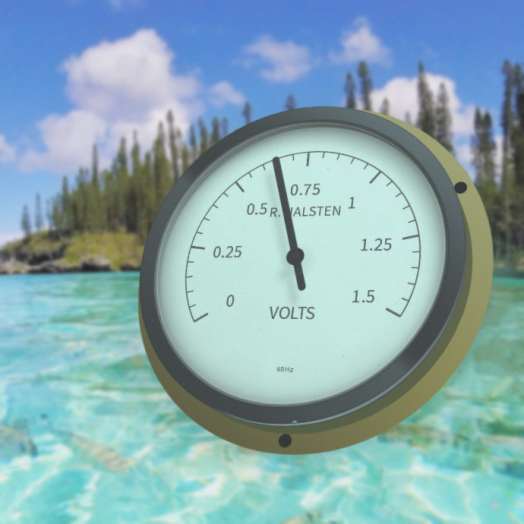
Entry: value=0.65 unit=V
